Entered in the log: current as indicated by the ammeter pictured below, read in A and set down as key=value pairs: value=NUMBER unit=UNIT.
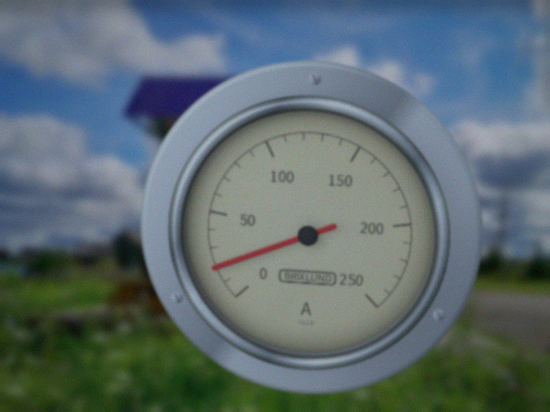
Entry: value=20 unit=A
